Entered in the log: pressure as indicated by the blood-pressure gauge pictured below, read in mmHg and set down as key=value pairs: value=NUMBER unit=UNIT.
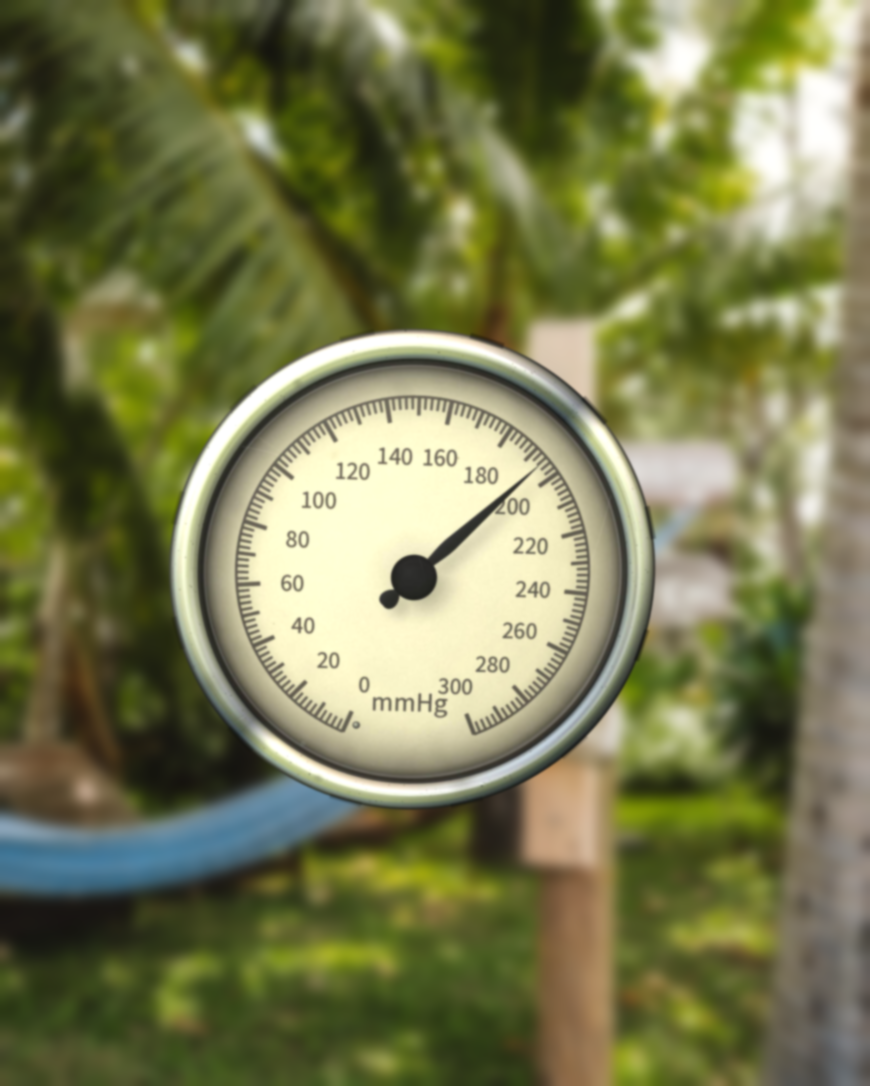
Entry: value=194 unit=mmHg
